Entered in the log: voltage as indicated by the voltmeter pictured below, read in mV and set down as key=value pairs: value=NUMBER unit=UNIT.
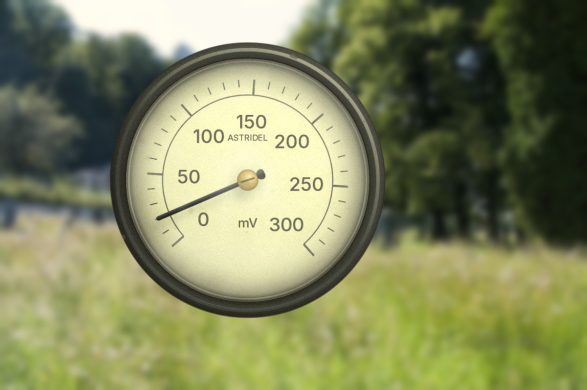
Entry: value=20 unit=mV
